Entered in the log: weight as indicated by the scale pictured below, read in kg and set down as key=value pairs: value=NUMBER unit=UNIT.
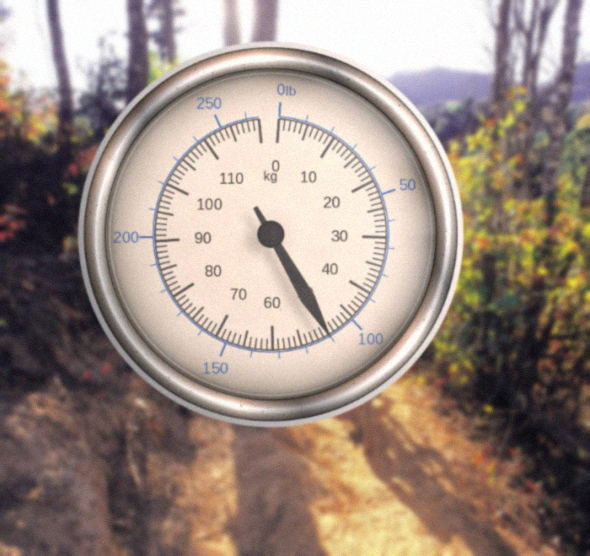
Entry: value=50 unit=kg
